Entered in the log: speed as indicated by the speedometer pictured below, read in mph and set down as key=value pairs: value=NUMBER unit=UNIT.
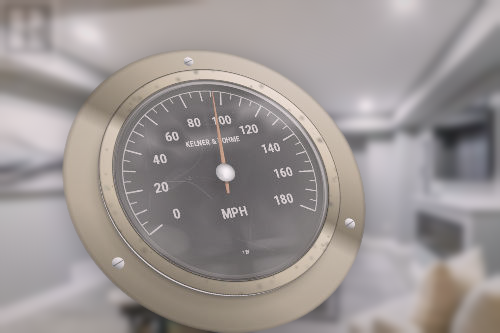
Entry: value=95 unit=mph
